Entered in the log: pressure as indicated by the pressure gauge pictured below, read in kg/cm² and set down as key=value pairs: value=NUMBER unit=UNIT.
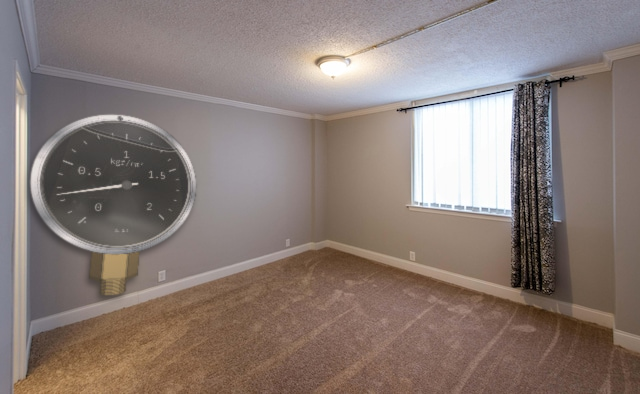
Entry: value=0.25 unit=kg/cm²
